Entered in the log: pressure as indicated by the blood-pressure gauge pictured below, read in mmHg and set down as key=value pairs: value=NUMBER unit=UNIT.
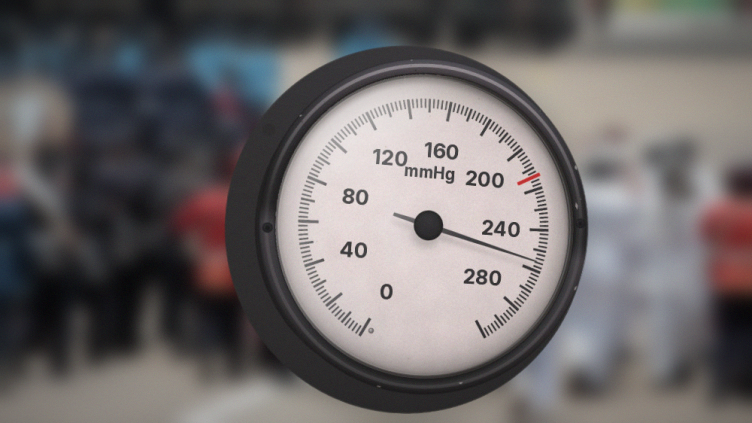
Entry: value=256 unit=mmHg
